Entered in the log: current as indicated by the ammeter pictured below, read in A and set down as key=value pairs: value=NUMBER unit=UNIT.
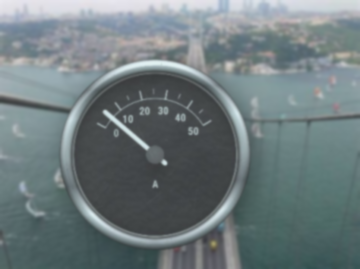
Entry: value=5 unit=A
